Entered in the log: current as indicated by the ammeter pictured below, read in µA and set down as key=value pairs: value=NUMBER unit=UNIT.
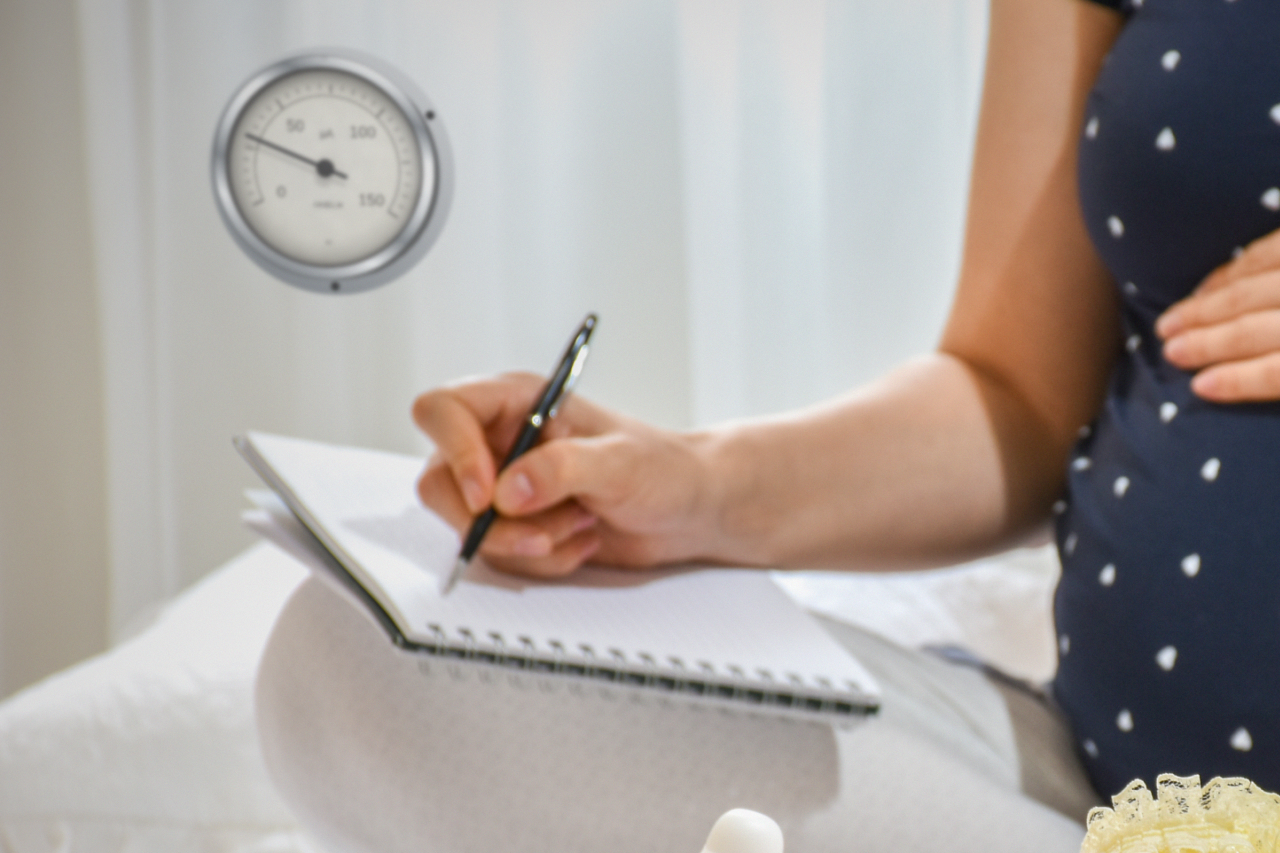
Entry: value=30 unit=µA
